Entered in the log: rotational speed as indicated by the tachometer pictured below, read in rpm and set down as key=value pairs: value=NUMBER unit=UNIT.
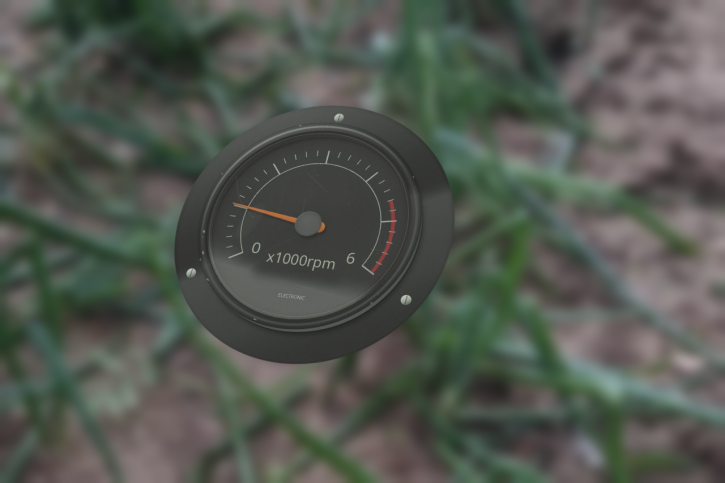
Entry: value=1000 unit=rpm
